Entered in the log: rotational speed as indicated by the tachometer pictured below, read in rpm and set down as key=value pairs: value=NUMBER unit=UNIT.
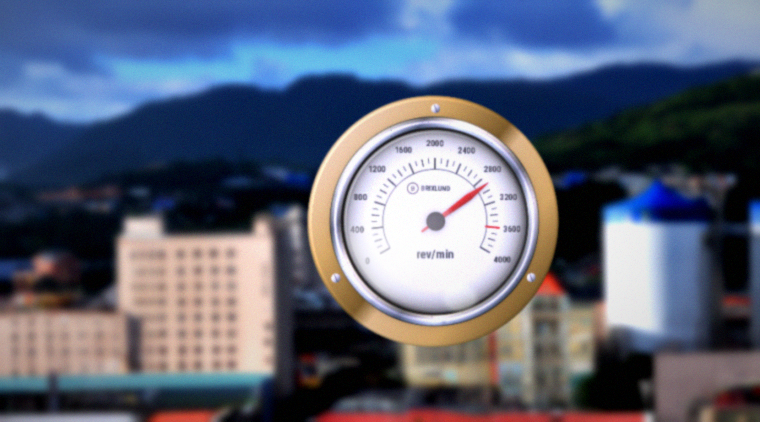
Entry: value=2900 unit=rpm
